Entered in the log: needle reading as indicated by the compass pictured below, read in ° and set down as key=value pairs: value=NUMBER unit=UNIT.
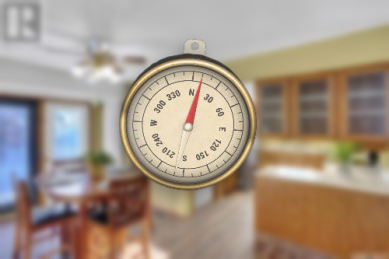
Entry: value=10 unit=°
